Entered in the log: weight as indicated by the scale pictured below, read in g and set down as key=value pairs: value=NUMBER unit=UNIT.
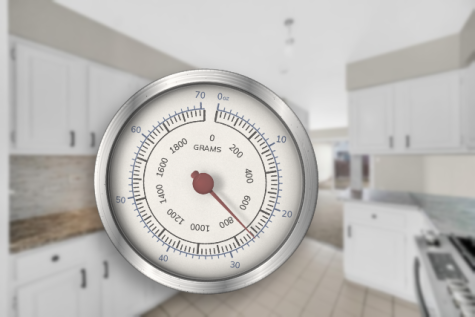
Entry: value=720 unit=g
